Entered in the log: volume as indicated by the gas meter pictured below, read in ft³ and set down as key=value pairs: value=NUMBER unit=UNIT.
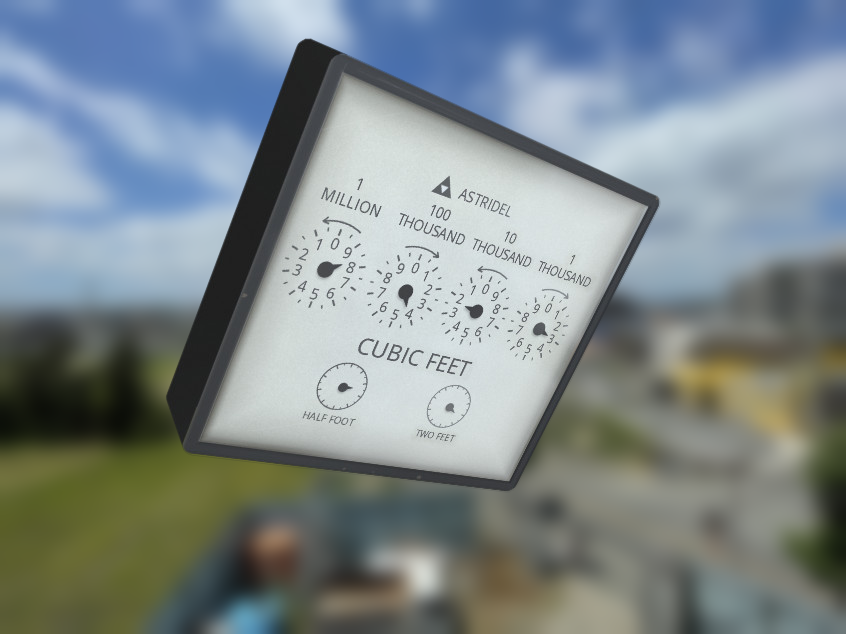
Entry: value=842300 unit=ft³
